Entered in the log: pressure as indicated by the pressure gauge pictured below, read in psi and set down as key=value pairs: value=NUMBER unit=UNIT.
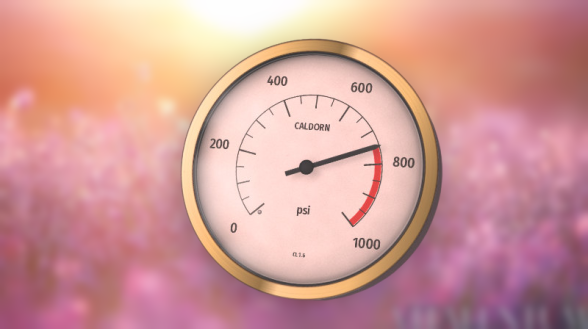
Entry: value=750 unit=psi
